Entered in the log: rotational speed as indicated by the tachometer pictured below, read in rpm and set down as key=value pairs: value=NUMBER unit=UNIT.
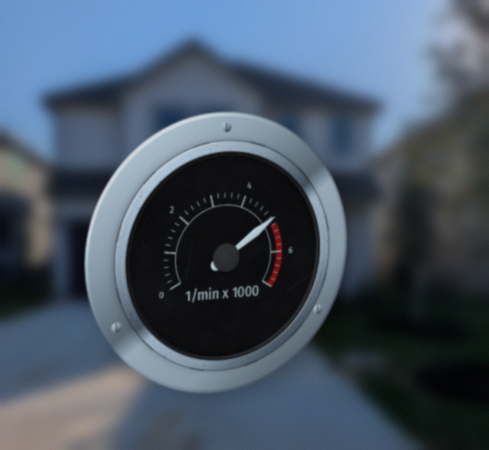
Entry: value=5000 unit=rpm
